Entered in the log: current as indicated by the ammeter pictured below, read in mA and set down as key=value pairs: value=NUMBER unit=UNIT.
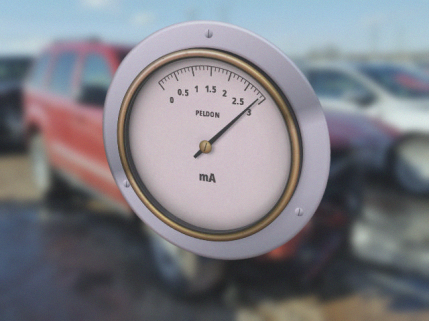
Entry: value=2.9 unit=mA
